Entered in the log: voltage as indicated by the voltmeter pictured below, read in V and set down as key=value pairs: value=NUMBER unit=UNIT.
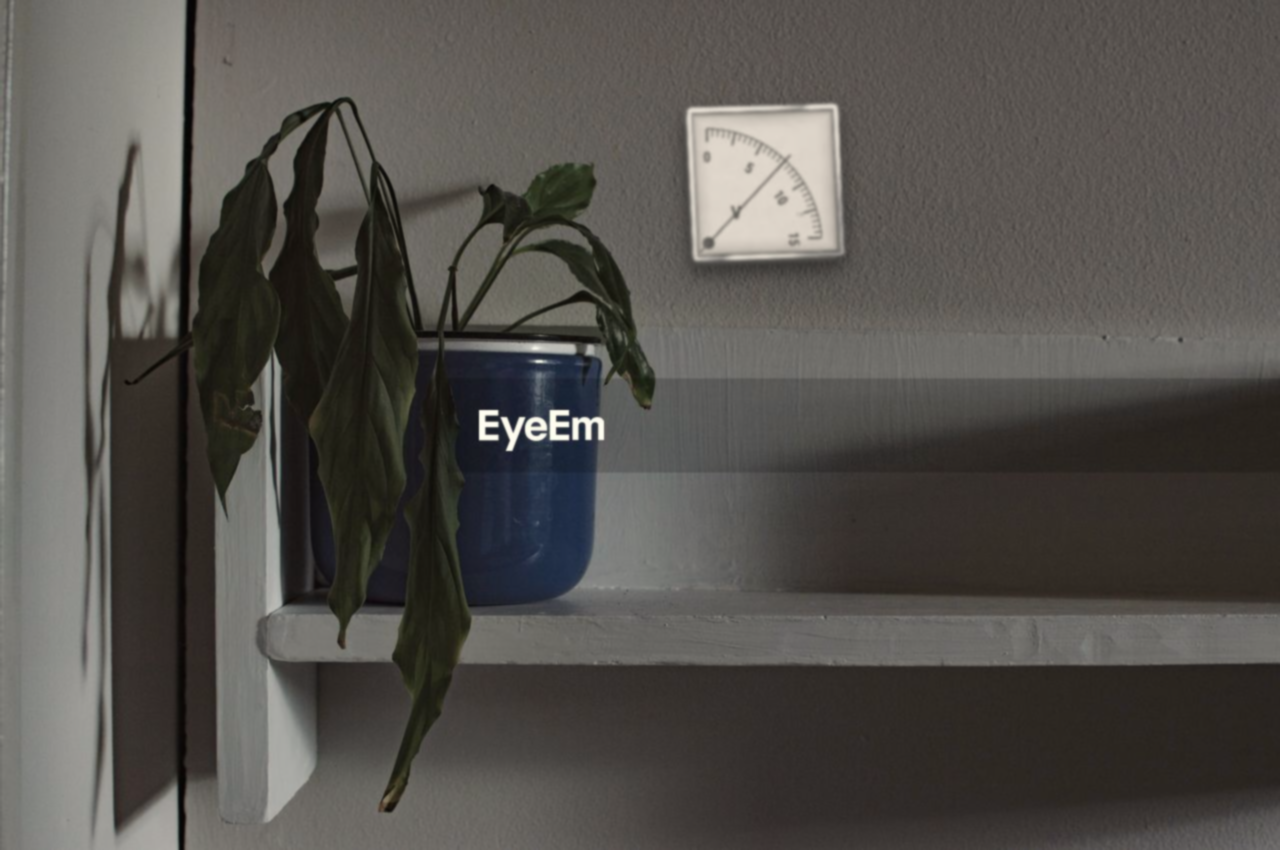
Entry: value=7.5 unit=V
